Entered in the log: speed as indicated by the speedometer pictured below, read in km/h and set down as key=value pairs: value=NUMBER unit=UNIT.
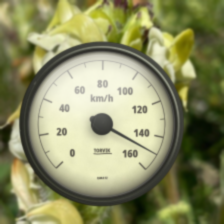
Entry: value=150 unit=km/h
